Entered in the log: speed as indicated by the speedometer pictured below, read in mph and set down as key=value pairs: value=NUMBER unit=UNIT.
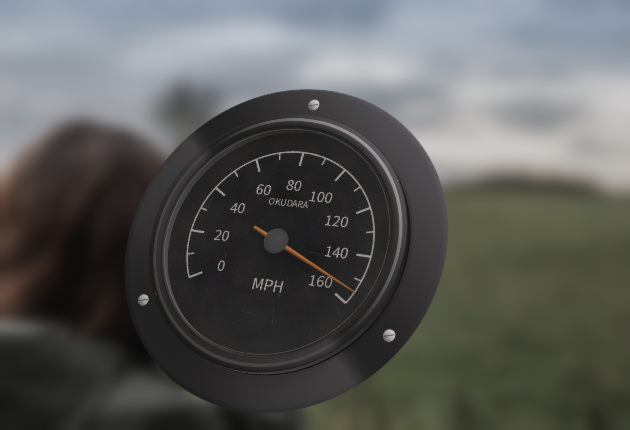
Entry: value=155 unit=mph
